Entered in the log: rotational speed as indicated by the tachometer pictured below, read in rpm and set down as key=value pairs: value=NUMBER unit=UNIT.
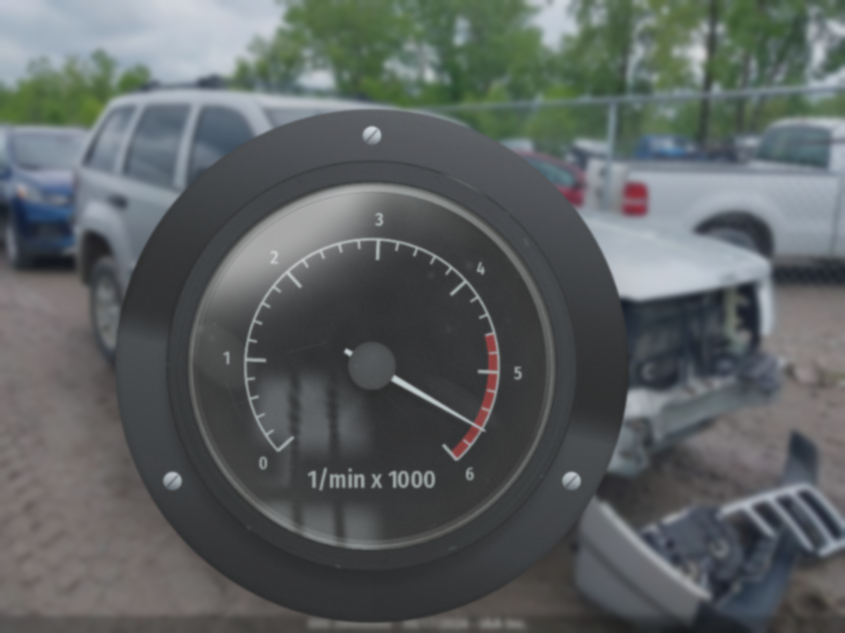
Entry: value=5600 unit=rpm
